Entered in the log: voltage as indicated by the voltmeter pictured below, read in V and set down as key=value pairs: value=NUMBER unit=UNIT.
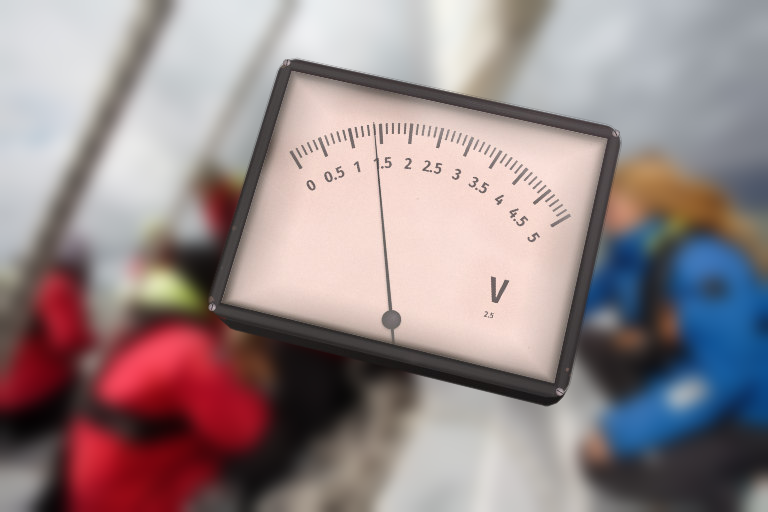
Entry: value=1.4 unit=V
